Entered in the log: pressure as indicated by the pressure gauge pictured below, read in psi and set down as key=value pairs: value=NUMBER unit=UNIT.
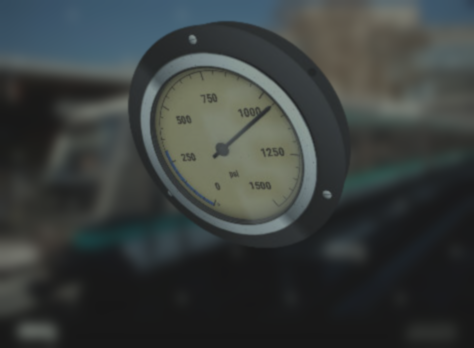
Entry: value=1050 unit=psi
